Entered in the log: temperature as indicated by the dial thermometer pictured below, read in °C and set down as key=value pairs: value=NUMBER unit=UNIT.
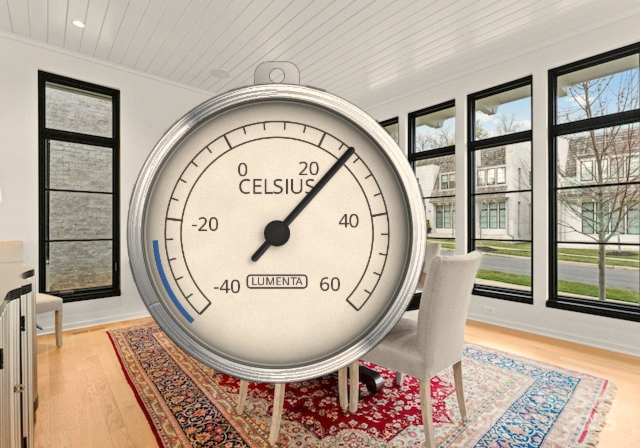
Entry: value=26 unit=°C
